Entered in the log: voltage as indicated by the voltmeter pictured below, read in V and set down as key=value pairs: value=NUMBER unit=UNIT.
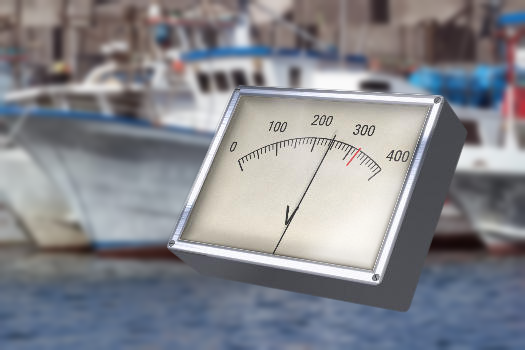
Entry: value=250 unit=V
